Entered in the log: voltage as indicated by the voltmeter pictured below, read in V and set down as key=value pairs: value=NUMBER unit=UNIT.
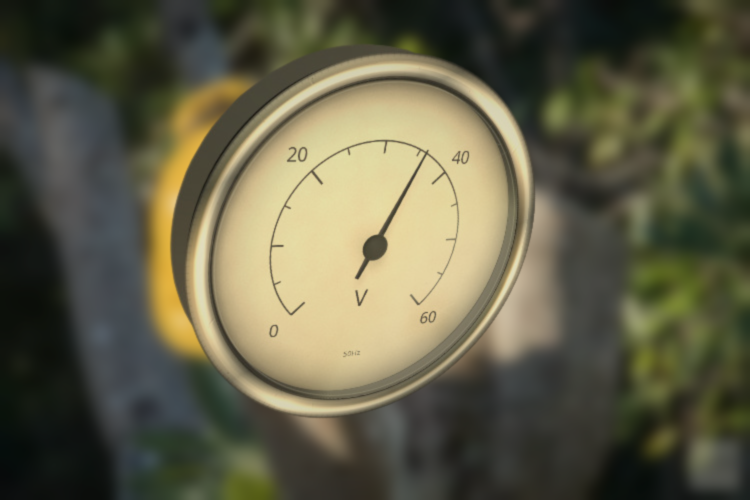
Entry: value=35 unit=V
